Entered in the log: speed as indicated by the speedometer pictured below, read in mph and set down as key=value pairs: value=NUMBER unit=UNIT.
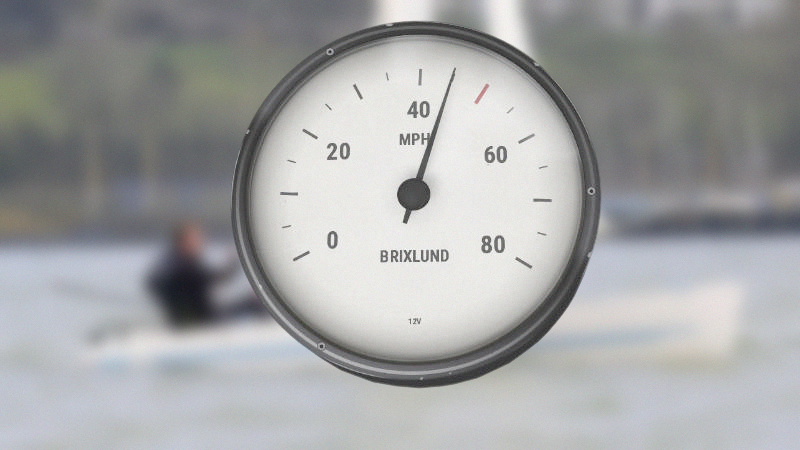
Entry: value=45 unit=mph
